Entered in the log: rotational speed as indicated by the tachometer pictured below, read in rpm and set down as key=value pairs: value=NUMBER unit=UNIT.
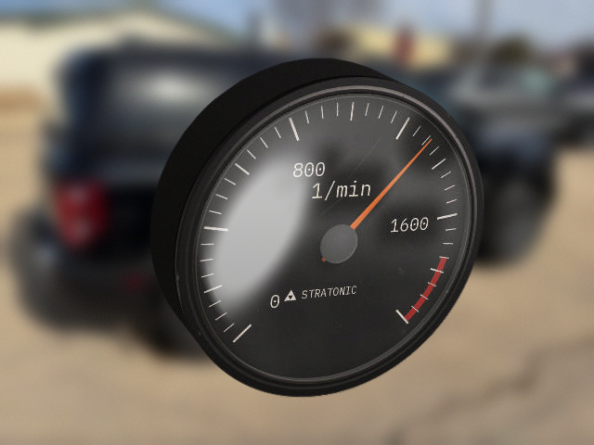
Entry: value=1300 unit=rpm
